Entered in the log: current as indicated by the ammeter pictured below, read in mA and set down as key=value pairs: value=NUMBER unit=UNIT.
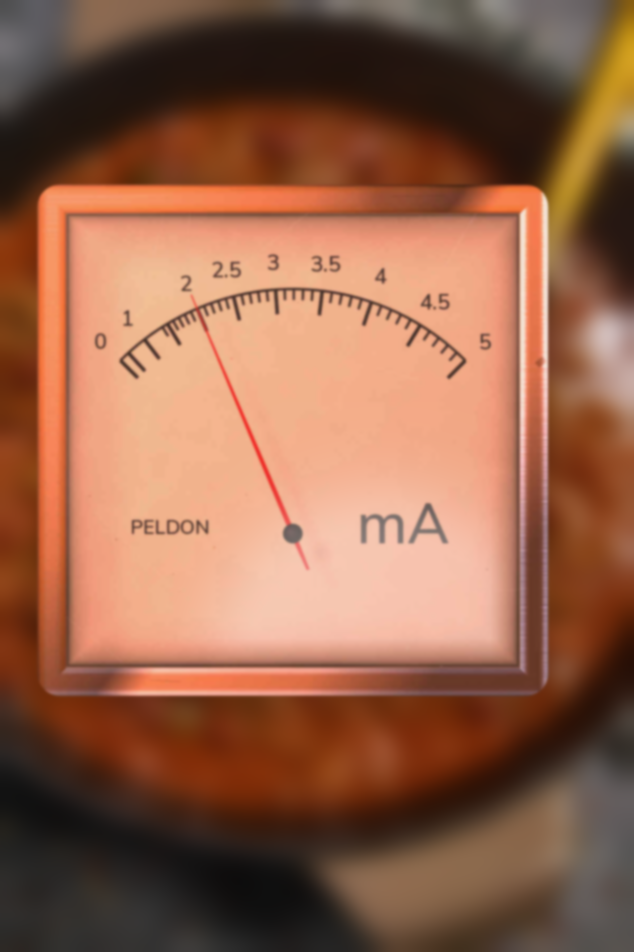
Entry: value=2 unit=mA
